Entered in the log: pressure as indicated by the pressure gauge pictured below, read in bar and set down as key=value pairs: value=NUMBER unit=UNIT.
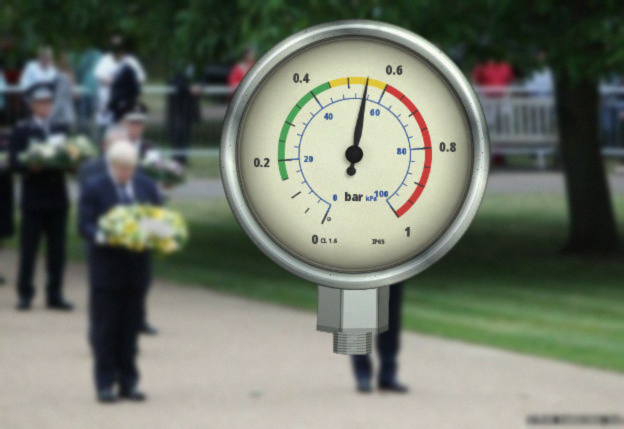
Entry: value=0.55 unit=bar
